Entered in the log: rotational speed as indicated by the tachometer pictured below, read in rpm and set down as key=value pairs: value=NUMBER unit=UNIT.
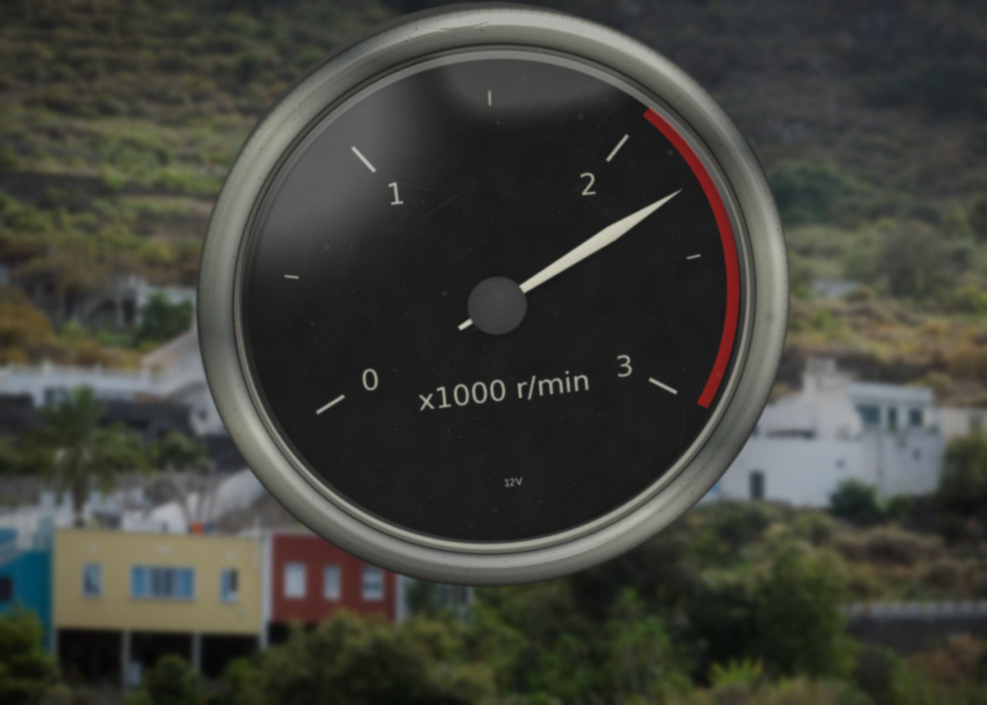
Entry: value=2250 unit=rpm
